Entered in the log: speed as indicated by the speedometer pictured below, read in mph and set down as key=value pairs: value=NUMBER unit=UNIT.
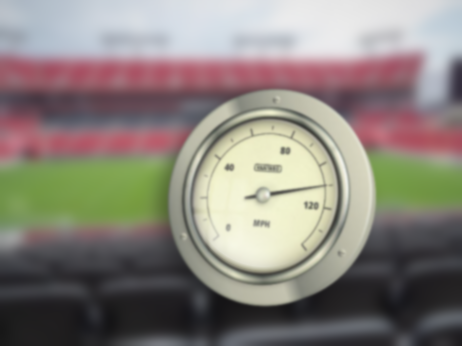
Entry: value=110 unit=mph
